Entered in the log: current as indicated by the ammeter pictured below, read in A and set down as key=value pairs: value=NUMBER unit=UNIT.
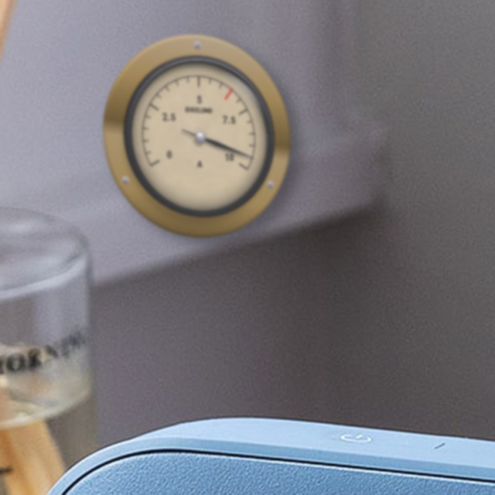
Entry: value=9.5 unit=A
